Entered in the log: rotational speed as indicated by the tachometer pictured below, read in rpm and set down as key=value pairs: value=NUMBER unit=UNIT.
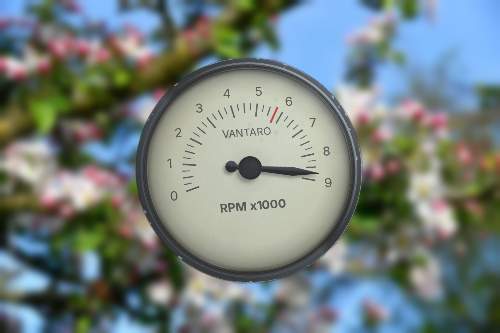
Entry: value=8750 unit=rpm
